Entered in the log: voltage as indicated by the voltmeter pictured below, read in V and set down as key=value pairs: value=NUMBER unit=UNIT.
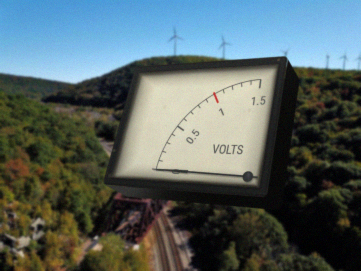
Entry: value=0 unit=V
